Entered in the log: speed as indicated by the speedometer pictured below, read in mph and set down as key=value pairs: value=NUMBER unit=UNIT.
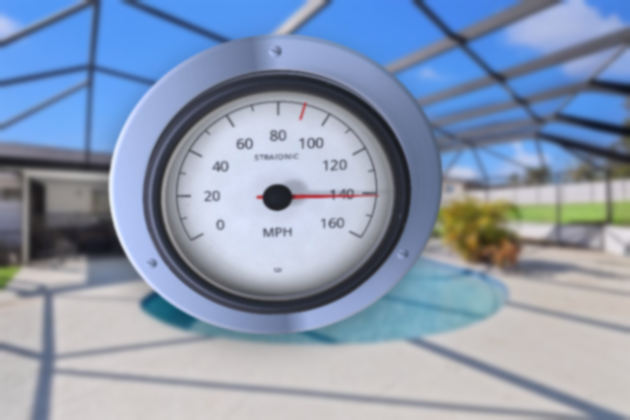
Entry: value=140 unit=mph
